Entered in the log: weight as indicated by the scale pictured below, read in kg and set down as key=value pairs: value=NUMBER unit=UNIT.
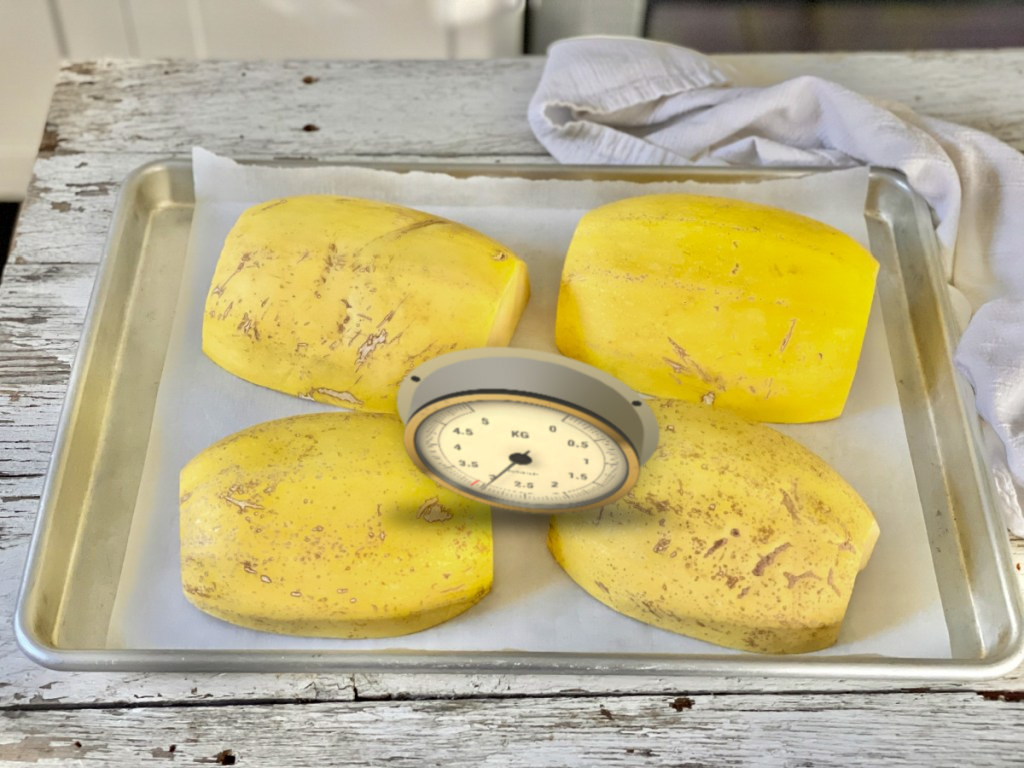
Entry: value=3 unit=kg
